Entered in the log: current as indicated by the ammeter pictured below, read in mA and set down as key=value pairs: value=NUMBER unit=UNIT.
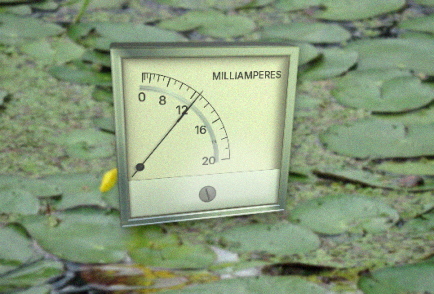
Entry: value=12.5 unit=mA
